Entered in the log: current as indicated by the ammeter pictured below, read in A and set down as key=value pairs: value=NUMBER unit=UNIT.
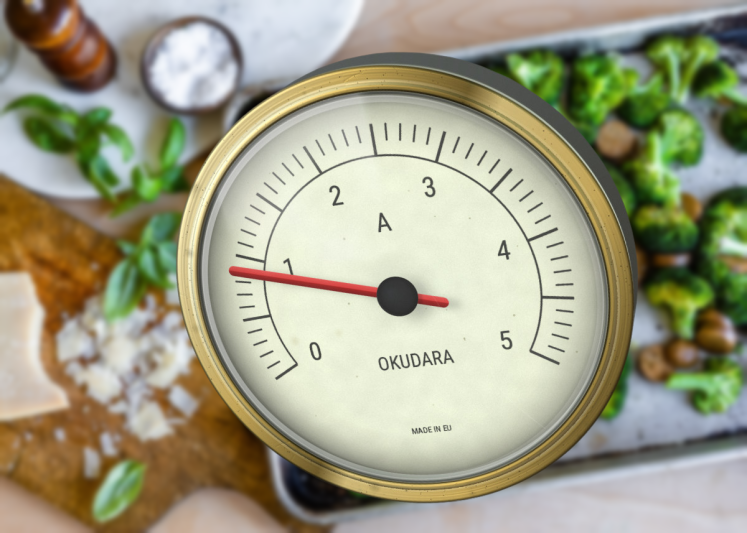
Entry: value=0.9 unit=A
